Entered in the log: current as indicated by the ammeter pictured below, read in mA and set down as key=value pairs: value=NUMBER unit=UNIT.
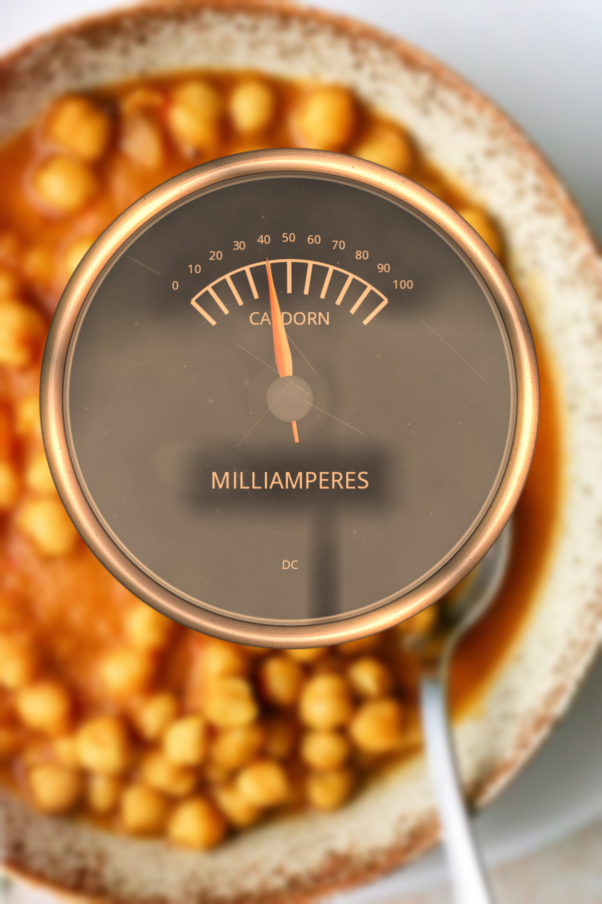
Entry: value=40 unit=mA
